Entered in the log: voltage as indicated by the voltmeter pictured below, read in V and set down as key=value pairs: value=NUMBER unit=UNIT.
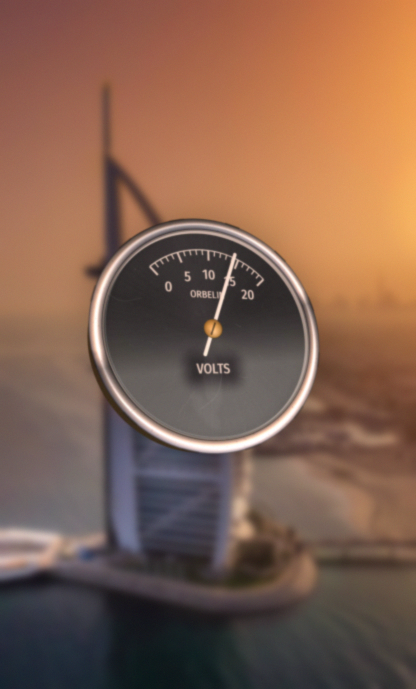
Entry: value=14 unit=V
